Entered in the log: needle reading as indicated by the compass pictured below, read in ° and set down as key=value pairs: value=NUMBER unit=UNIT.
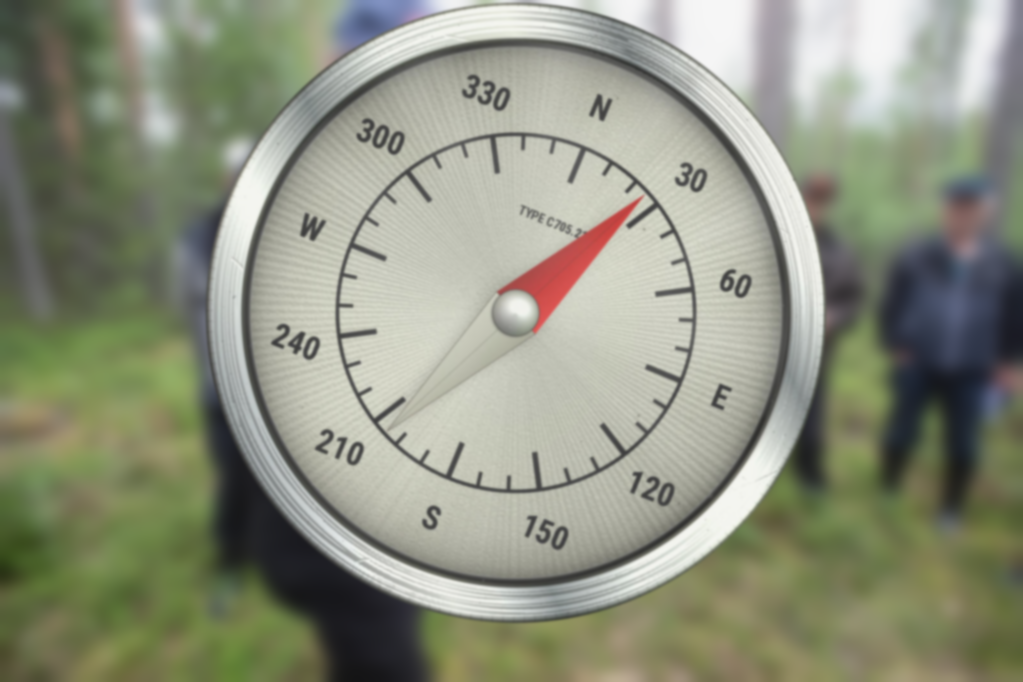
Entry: value=25 unit=°
